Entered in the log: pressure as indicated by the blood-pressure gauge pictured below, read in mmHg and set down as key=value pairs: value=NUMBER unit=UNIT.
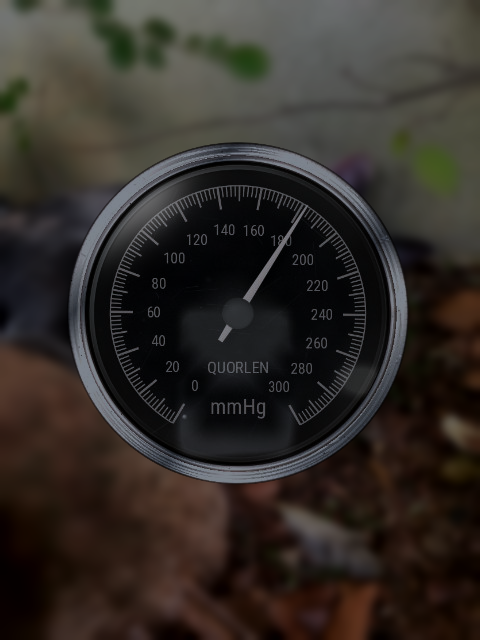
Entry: value=182 unit=mmHg
